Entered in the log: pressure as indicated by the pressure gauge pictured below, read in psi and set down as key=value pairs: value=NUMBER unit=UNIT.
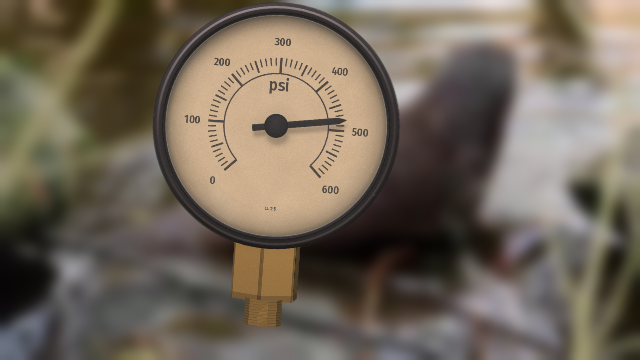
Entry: value=480 unit=psi
